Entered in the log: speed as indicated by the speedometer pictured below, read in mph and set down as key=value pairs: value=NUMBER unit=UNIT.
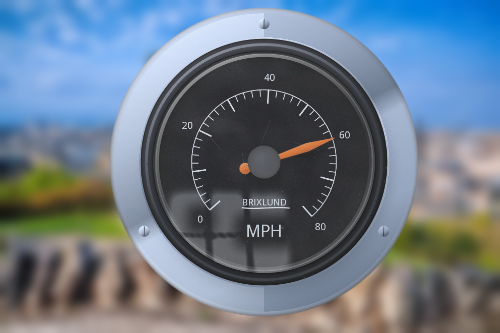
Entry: value=60 unit=mph
